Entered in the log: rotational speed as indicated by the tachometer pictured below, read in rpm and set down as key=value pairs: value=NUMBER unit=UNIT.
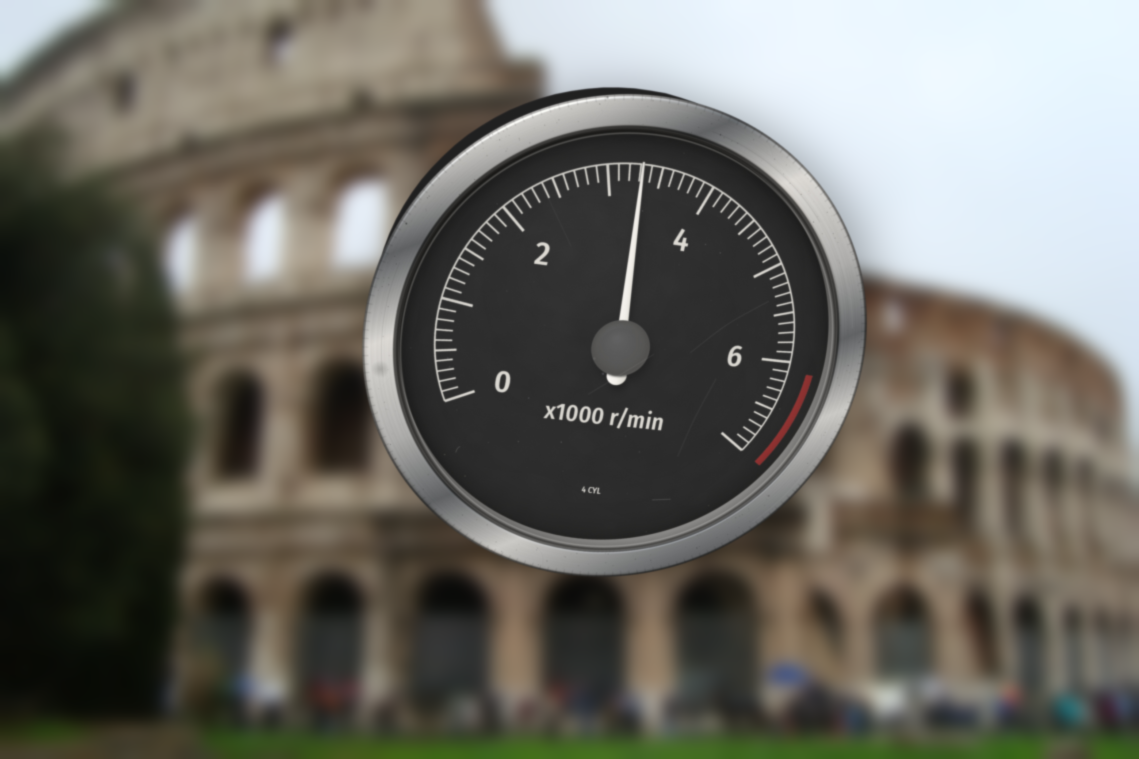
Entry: value=3300 unit=rpm
